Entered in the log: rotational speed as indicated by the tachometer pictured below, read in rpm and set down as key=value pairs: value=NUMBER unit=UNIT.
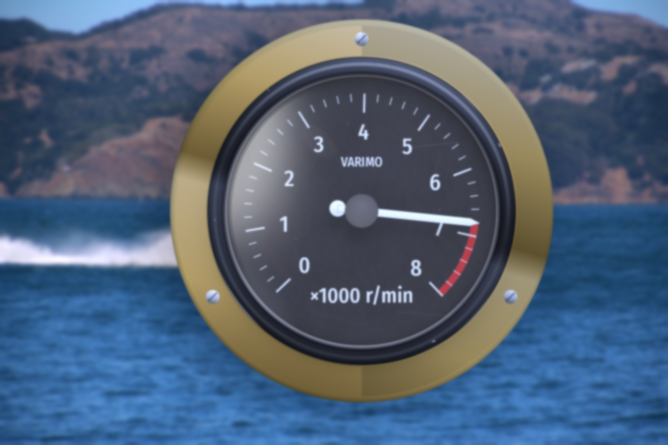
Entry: value=6800 unit=rpm
